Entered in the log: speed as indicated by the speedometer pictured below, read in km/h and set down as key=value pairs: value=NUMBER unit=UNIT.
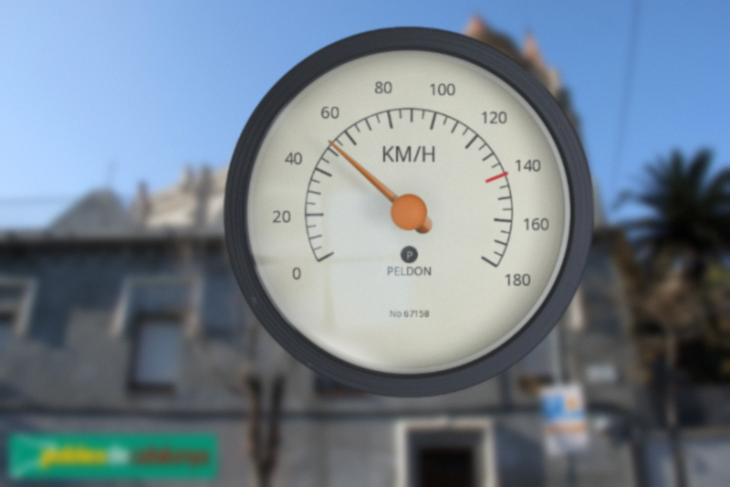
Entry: value=52.5 unit=km/h
